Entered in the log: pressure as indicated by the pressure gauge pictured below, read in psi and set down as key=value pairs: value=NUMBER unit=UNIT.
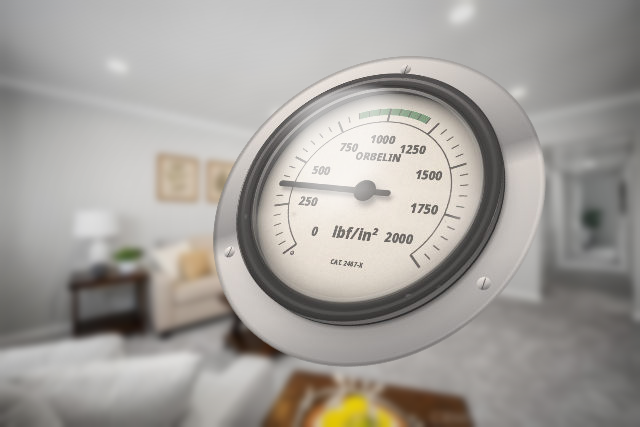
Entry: value=350 unit=psi
